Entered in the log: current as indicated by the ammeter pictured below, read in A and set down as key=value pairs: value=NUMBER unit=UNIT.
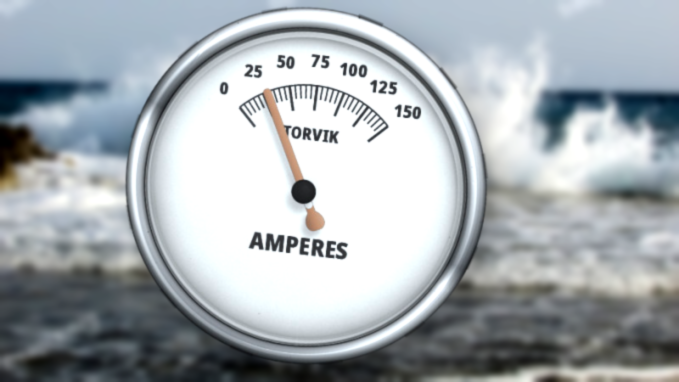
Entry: value=30 unit=A
